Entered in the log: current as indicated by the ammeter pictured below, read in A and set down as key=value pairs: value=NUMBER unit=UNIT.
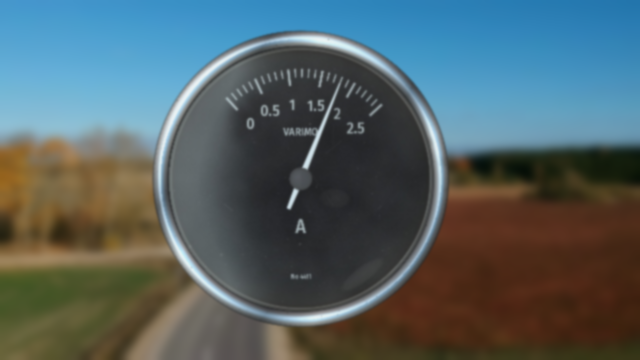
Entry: value=1.8 unit=A
